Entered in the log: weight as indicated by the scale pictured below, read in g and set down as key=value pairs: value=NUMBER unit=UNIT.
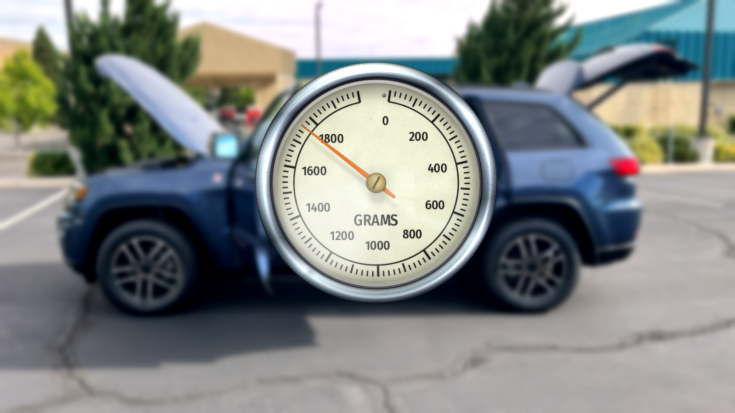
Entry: value=1760 unit=g
